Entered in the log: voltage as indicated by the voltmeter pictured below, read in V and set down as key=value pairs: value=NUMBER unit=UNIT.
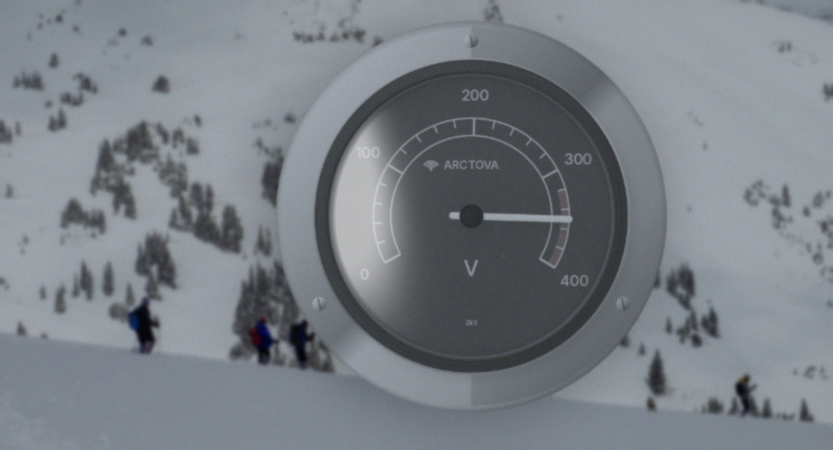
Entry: value=350 unit=V
